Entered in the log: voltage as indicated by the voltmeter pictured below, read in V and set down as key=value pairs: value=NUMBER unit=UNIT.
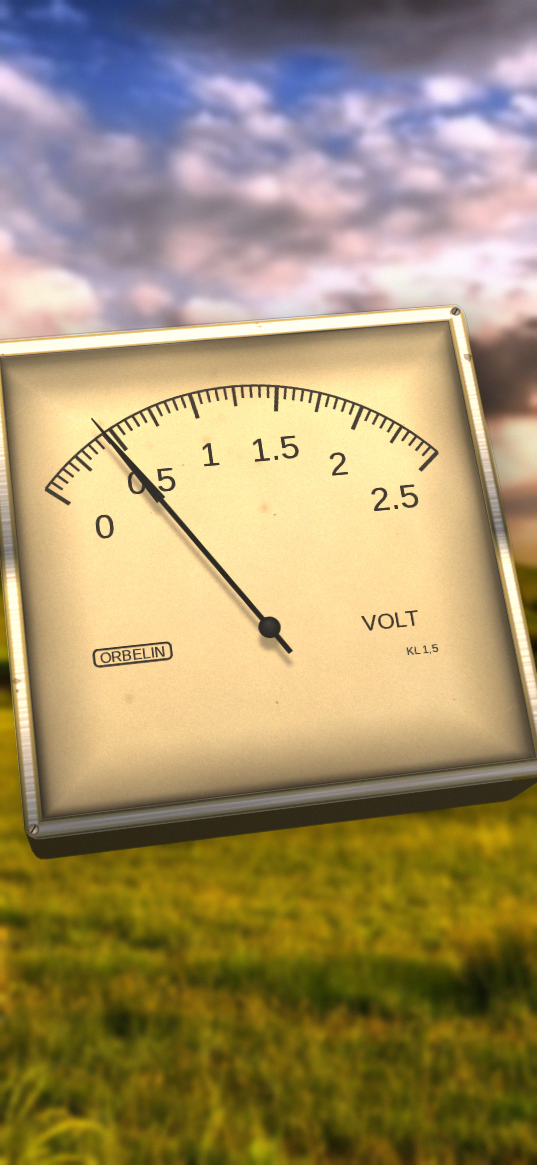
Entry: value=0.45 unit=V
